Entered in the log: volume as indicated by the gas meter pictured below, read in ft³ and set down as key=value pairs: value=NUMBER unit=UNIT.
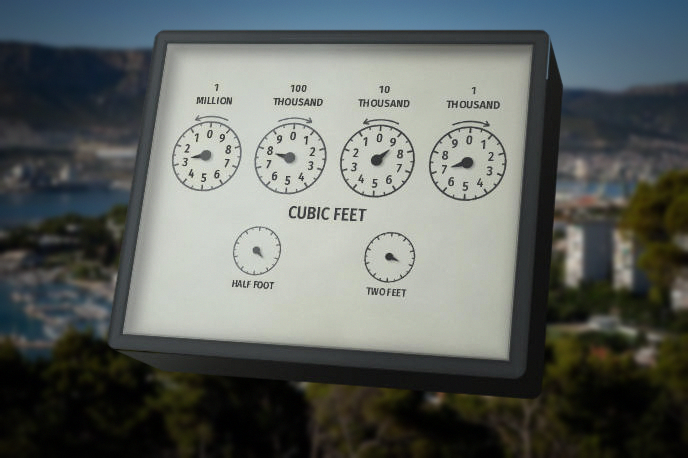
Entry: value=278700 unit=ft³
